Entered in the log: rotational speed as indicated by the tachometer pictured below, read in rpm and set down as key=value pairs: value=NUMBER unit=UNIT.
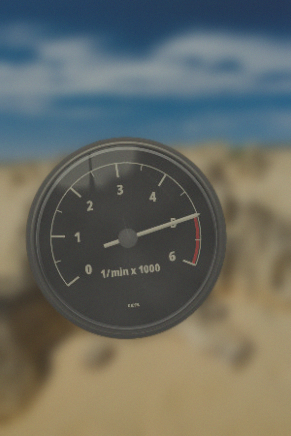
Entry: value=5000 unit=rpm
